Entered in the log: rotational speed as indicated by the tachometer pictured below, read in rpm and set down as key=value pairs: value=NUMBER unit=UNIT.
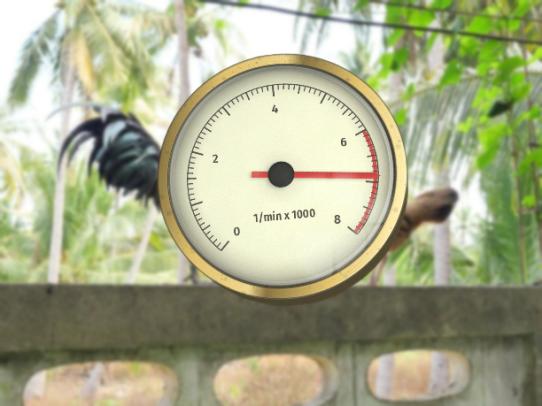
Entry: value=6900 unit=rpm
